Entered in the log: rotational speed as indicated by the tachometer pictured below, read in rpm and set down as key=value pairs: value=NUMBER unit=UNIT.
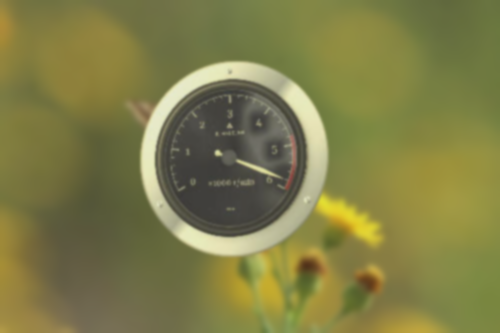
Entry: value=5800 unit=rpm
